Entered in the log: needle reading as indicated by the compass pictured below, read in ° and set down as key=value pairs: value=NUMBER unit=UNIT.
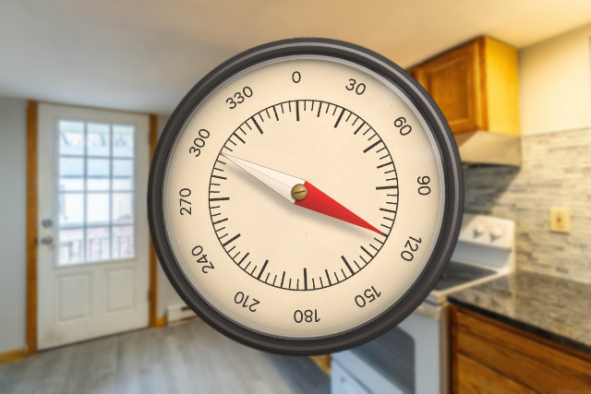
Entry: value=120 unit=°
